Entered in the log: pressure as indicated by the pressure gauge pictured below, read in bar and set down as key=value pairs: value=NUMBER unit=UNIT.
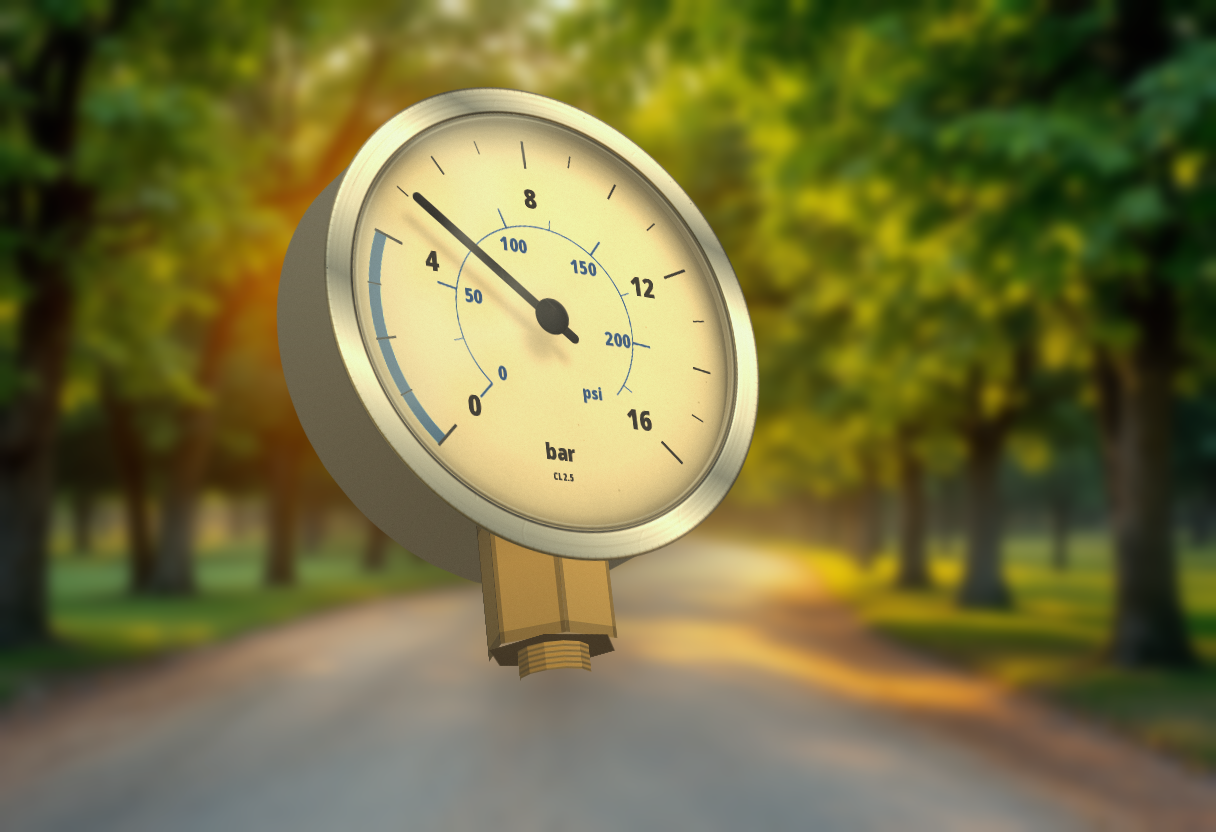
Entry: value=5 unit=bar
